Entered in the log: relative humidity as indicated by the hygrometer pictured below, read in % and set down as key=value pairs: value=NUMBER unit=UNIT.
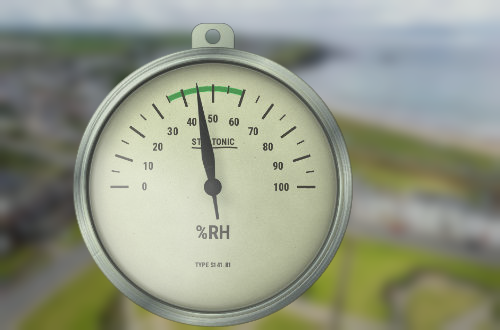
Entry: value=45 unit=%
